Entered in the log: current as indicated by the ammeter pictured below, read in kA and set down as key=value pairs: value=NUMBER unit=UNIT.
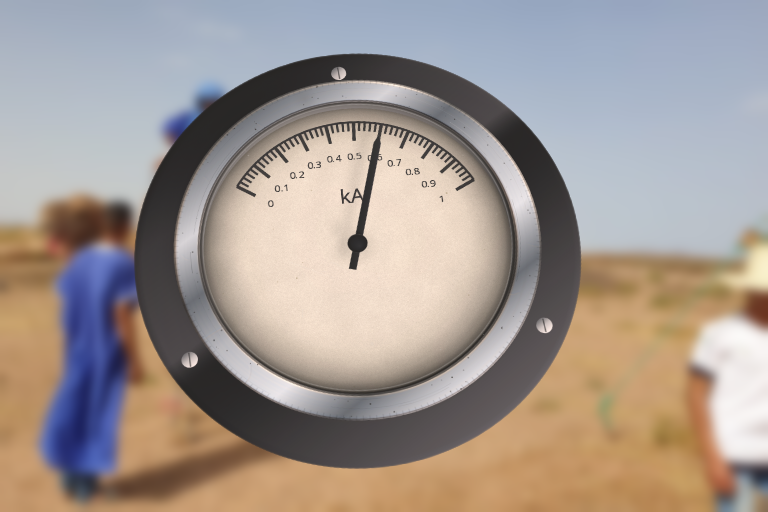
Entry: value=0.6 unit=kA
